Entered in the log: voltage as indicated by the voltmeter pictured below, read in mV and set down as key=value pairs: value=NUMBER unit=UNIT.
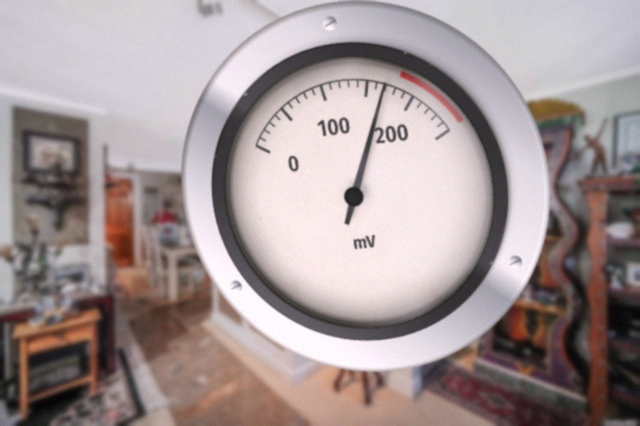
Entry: value=170 unit=mV
